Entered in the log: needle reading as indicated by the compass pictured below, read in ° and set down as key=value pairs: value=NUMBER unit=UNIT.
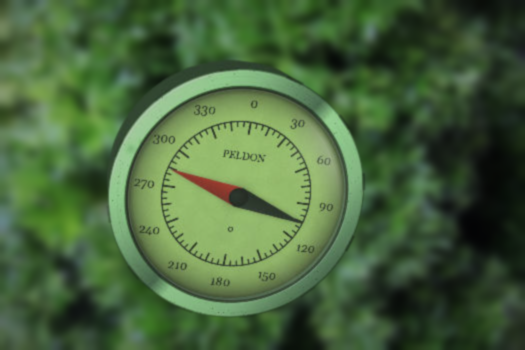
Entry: value=285 unit=°
